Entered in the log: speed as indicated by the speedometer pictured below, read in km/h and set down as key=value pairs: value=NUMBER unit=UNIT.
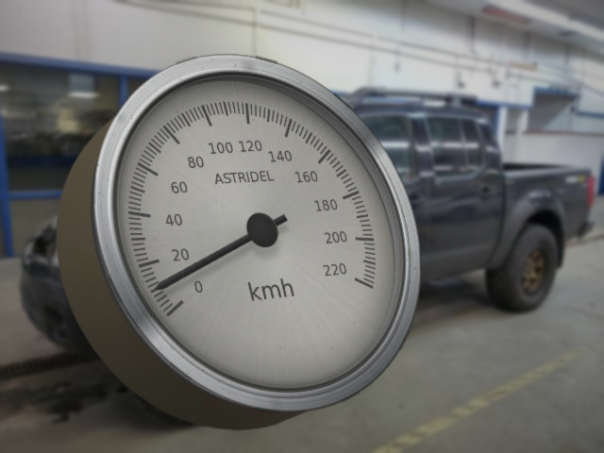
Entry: value=10 unit=km/h
